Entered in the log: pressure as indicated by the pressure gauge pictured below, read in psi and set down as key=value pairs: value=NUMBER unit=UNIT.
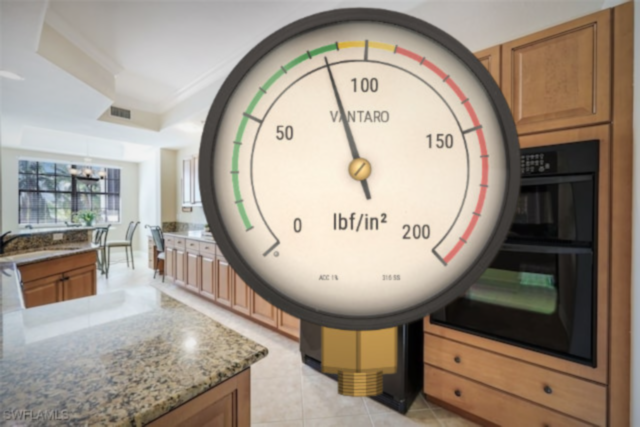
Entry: value=85 unit=psi
